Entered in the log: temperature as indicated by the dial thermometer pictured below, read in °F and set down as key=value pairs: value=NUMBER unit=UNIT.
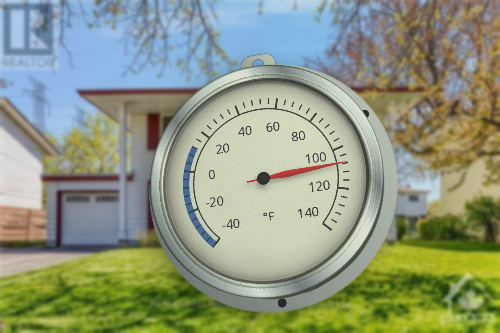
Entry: value=108 unit=°F
